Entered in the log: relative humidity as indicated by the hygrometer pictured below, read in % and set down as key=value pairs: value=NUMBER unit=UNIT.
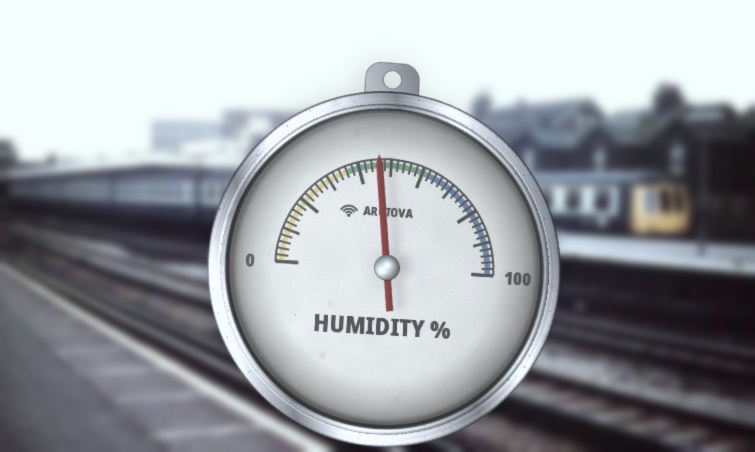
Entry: value=46 unit=%
